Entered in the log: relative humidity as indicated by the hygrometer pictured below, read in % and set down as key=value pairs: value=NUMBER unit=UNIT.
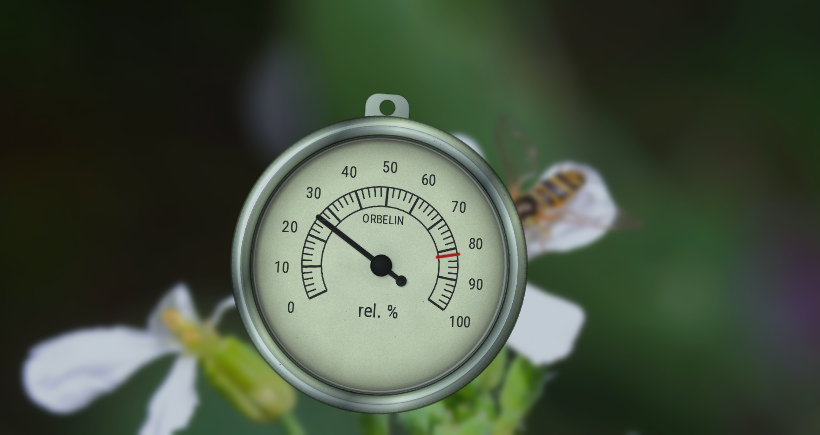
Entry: value=26 unit=%
